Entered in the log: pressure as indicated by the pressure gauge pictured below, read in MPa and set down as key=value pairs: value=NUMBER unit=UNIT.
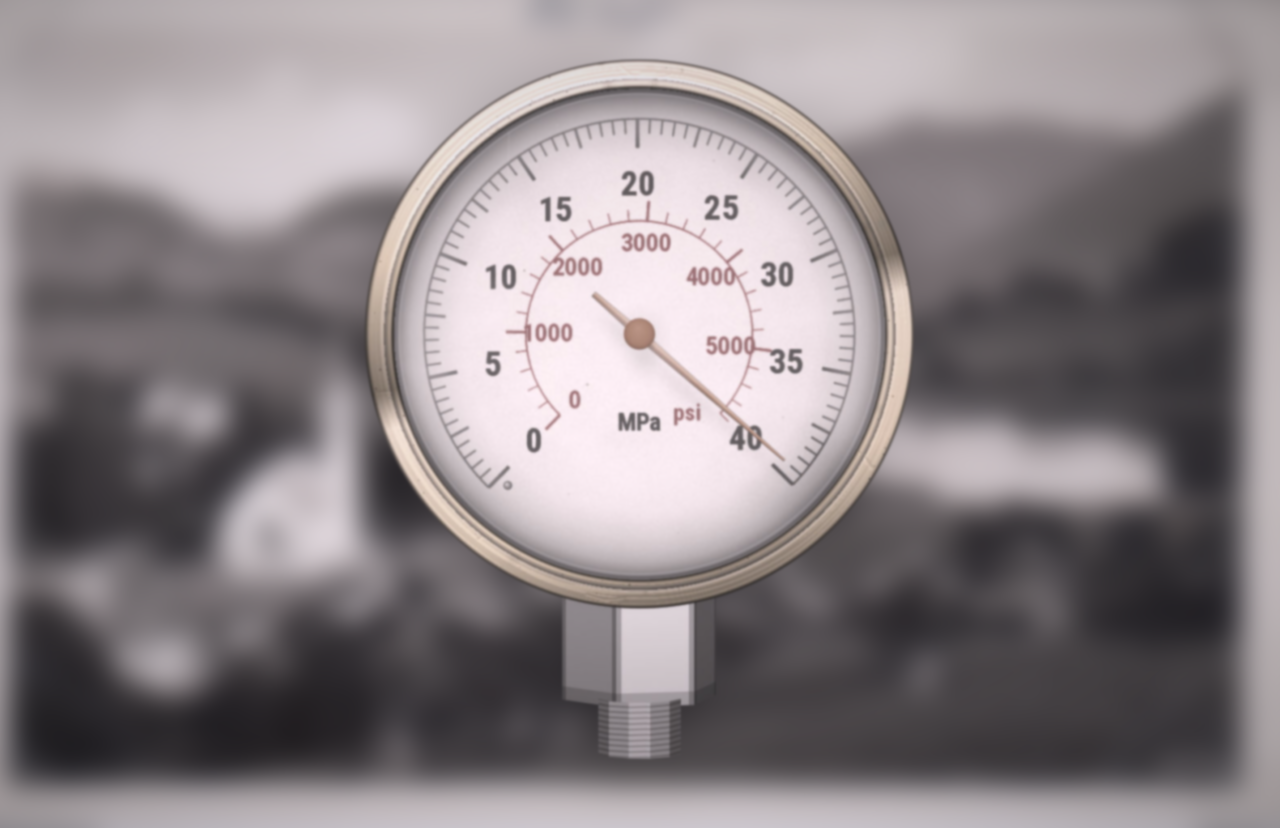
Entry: value=39.5 unit=MPa
